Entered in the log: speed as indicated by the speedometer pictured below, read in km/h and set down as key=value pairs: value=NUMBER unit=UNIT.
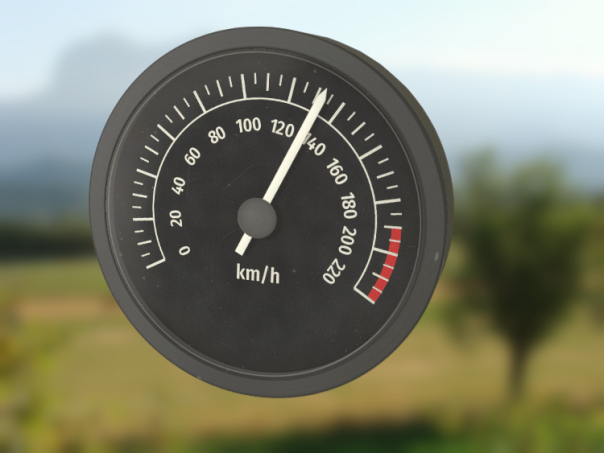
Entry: value=132.5 unit=km/h
